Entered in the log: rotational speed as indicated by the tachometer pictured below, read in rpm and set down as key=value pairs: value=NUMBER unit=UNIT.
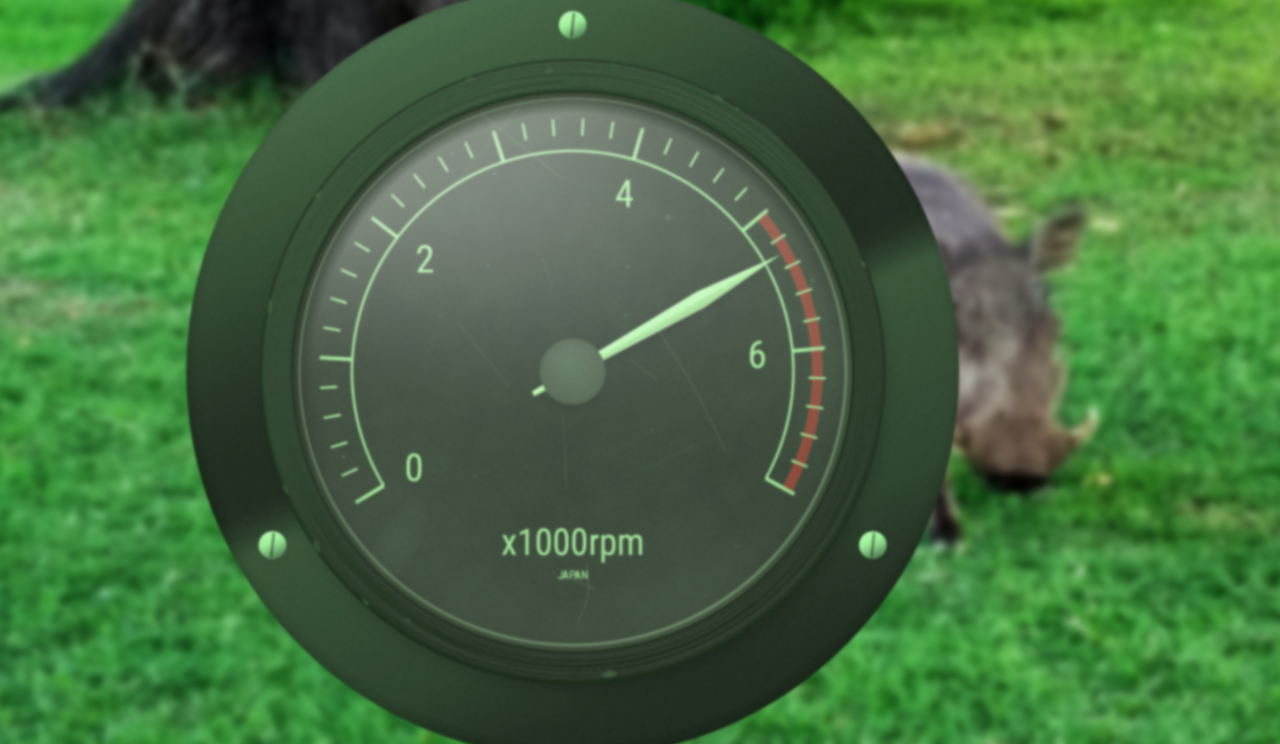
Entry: value=5300 unit=rpm
